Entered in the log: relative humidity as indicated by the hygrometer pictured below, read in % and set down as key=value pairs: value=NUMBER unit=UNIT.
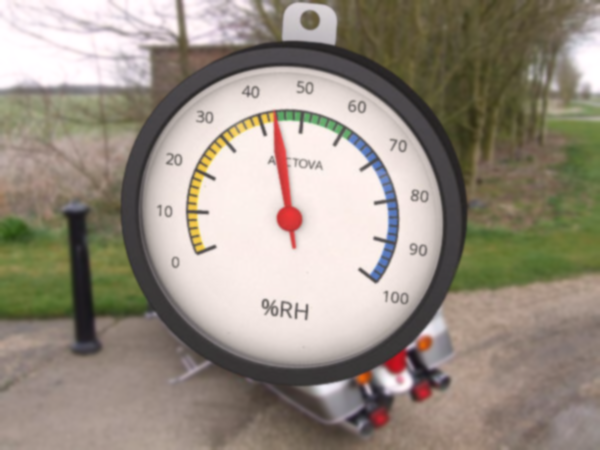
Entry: value=44 unit=%
